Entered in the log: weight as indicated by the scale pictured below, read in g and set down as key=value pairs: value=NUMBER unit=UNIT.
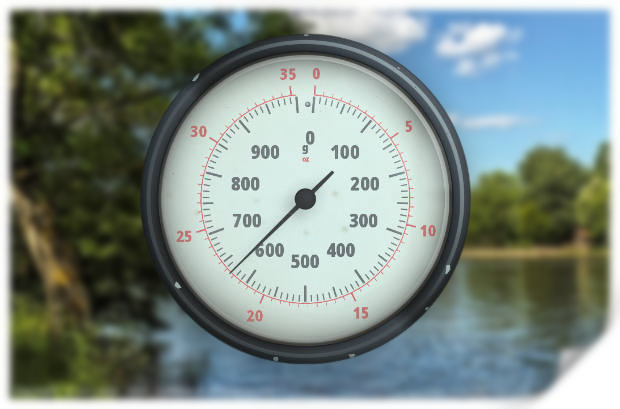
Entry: value=630 unit=g
